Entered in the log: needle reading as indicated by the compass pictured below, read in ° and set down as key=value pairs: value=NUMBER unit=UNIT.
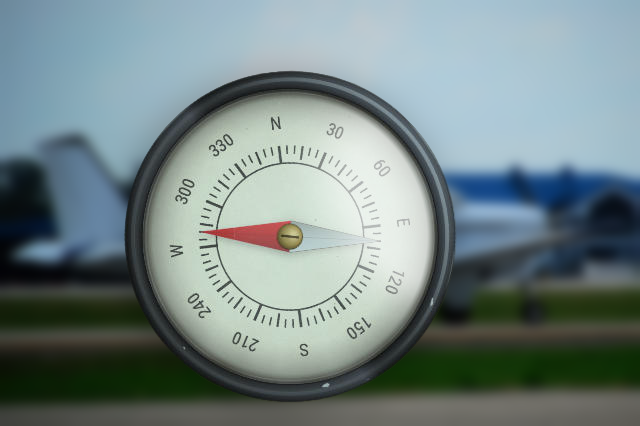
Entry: value=280 unit=°
